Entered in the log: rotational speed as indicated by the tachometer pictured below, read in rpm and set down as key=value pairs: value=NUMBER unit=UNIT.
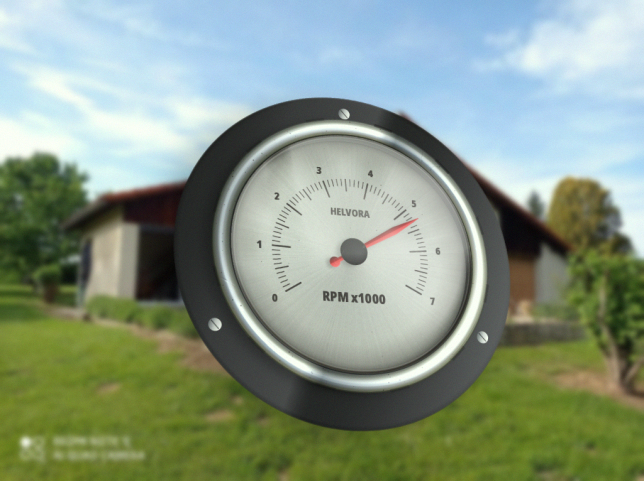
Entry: value=5300 unit=rpm
